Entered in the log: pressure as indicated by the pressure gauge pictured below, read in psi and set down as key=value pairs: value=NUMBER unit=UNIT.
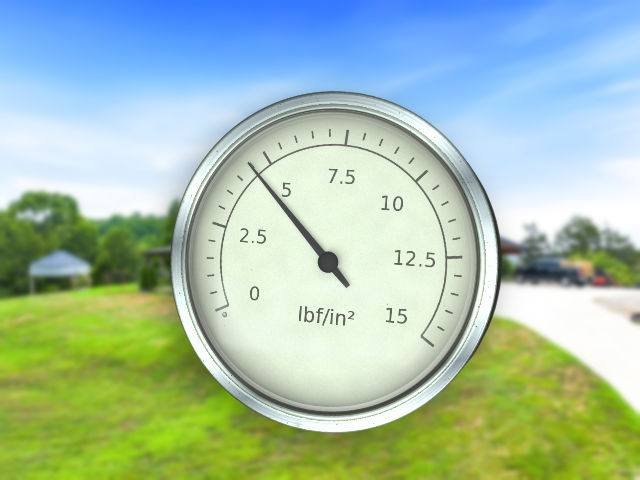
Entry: value=4.5 unit=psi
